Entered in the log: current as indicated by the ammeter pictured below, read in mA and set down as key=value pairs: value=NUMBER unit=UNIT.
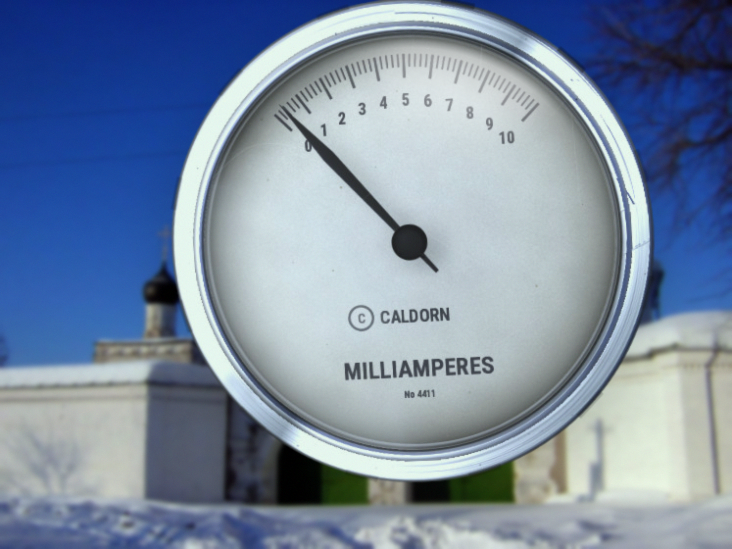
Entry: value=0.4 unit=mA
